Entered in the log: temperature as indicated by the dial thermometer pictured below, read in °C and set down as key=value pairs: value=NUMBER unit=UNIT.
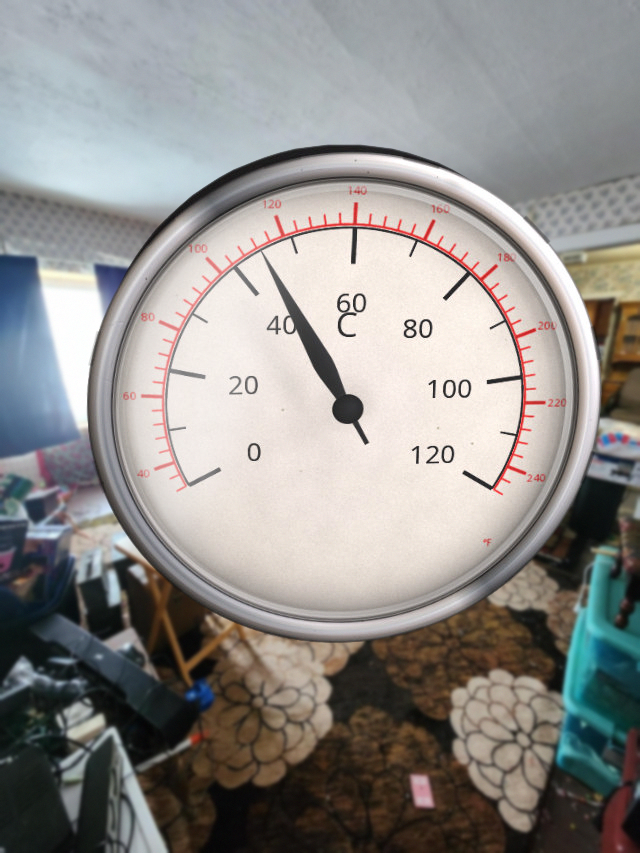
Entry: value=45 unit=°C
